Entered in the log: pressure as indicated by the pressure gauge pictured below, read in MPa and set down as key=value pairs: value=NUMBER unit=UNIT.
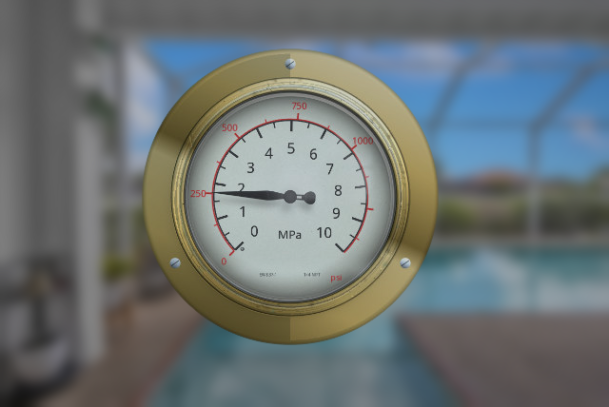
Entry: value=1.75 unit=MPa
